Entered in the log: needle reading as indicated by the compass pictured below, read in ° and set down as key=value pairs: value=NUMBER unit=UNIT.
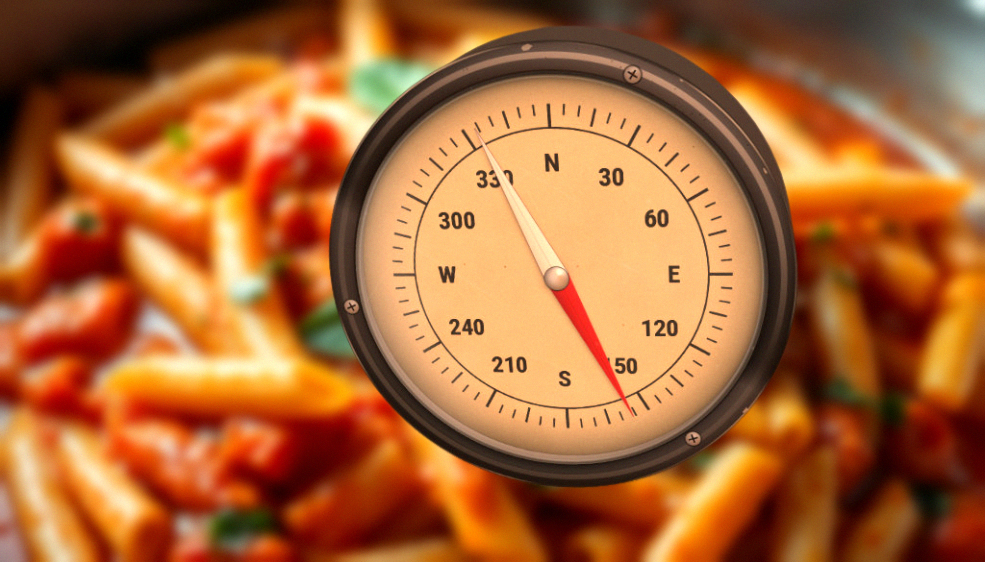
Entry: value=155 unit=°
